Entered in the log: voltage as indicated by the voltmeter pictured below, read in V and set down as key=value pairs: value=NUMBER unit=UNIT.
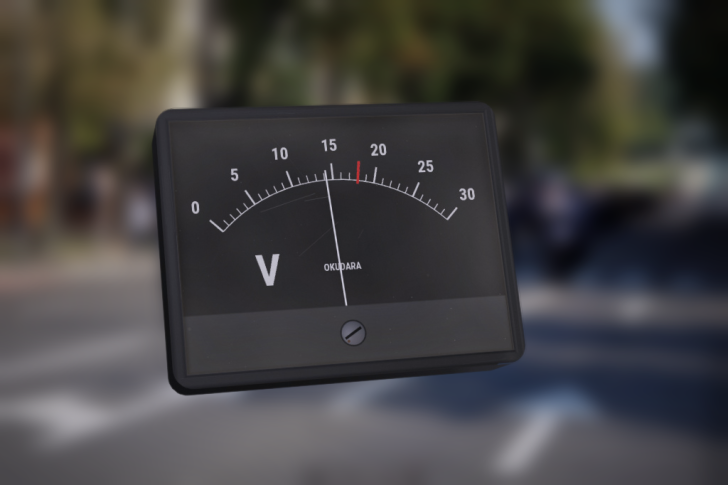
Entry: value=14 unit=V
